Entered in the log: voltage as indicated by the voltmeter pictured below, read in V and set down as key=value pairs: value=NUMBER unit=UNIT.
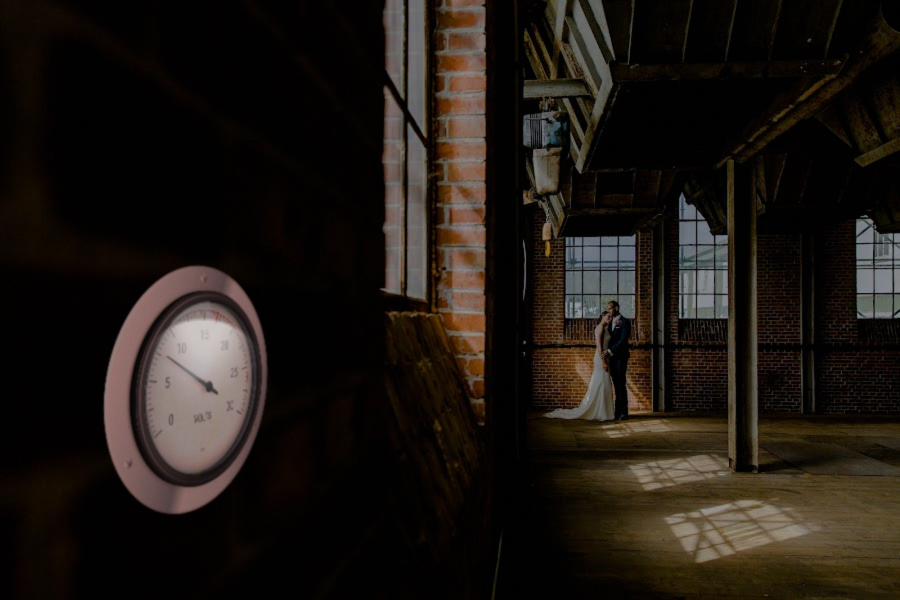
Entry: value=7.5 unit=V
